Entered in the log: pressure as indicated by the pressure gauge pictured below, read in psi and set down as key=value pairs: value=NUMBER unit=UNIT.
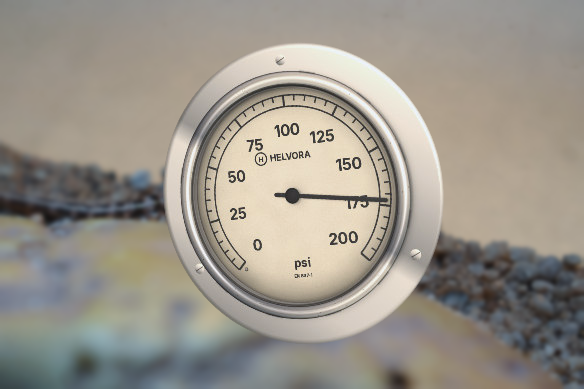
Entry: value=172.5 unit=psi
